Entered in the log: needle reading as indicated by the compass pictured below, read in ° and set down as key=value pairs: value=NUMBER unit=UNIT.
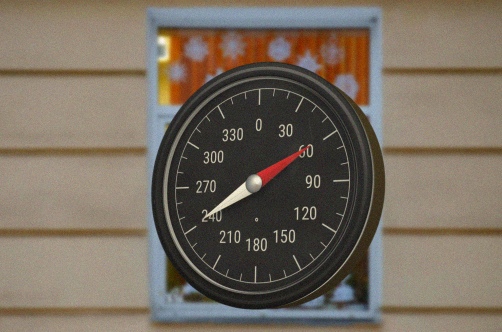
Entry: value=60 unit=°
